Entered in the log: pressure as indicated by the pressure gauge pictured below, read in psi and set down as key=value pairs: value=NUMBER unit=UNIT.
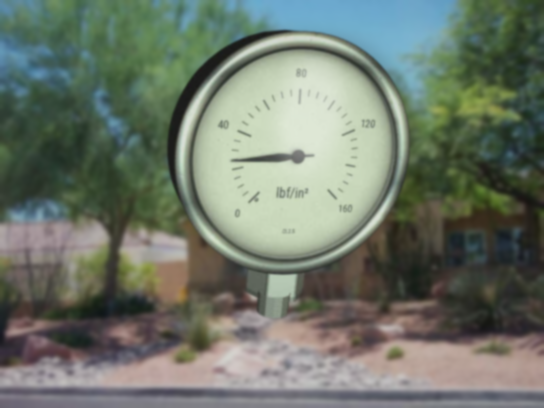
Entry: value=25 unit=psi
